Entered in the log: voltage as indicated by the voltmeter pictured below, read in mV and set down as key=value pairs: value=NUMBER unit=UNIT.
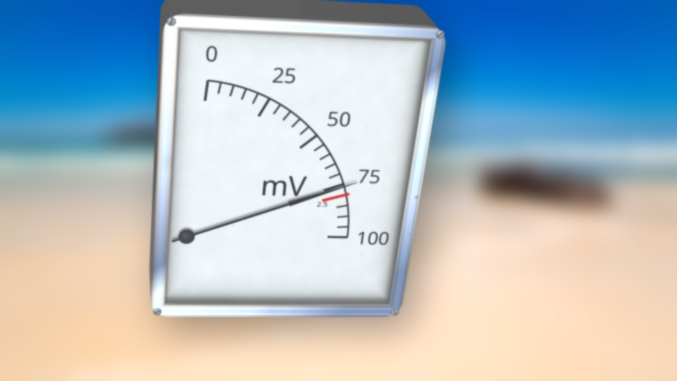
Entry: value=75 unit=mV
